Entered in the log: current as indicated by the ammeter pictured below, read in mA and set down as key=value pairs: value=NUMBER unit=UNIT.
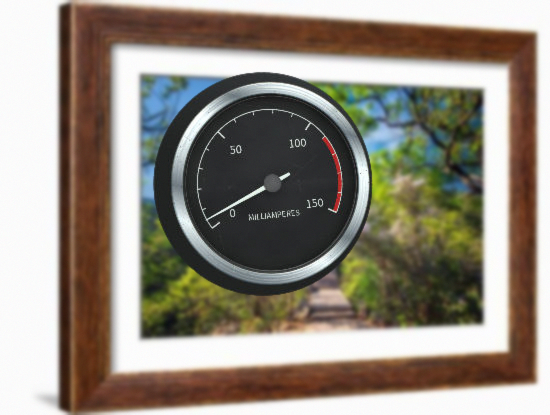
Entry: value=5 unit=mA
